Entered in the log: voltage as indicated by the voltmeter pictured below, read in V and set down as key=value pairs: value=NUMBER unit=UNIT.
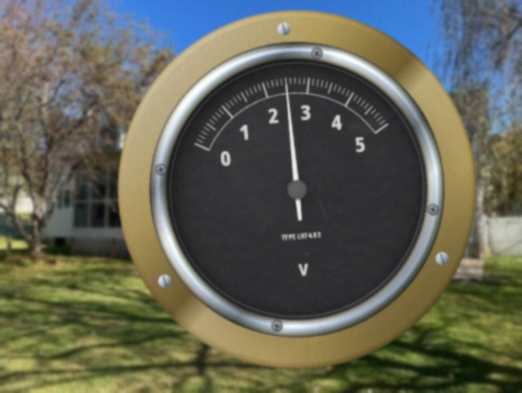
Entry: value=2.5 unit=V
